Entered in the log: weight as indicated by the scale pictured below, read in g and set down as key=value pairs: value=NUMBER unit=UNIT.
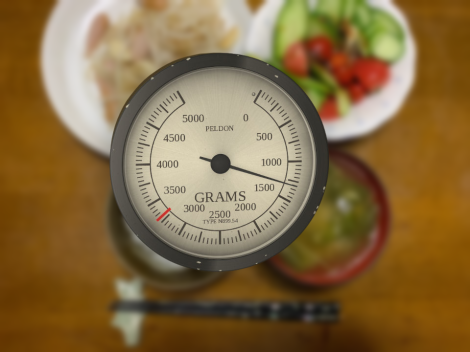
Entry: value=1300 unit=g
